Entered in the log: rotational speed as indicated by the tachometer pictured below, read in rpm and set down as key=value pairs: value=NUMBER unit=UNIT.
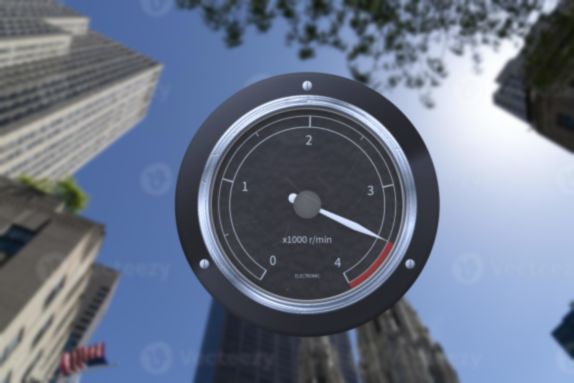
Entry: value=3500 unit=rpm
